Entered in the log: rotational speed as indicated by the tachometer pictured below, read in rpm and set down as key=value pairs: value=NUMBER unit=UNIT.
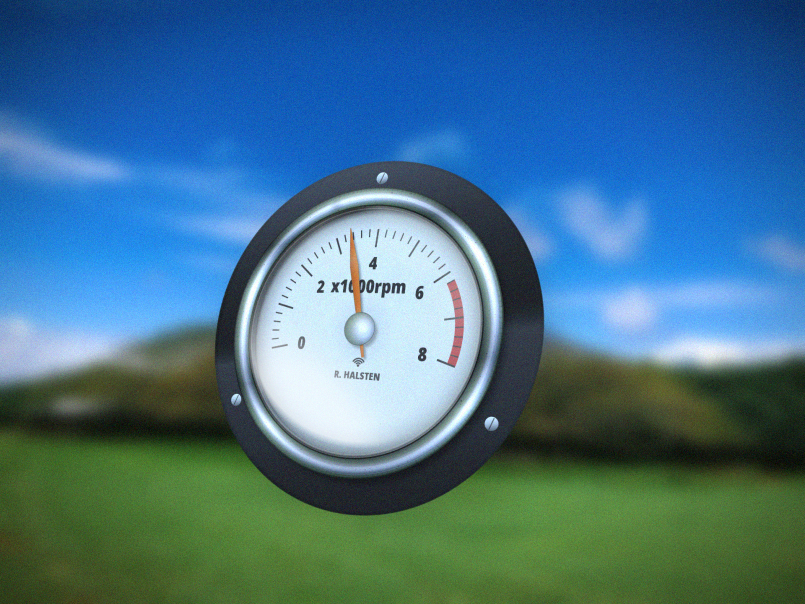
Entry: value=3400 unit=rpm
